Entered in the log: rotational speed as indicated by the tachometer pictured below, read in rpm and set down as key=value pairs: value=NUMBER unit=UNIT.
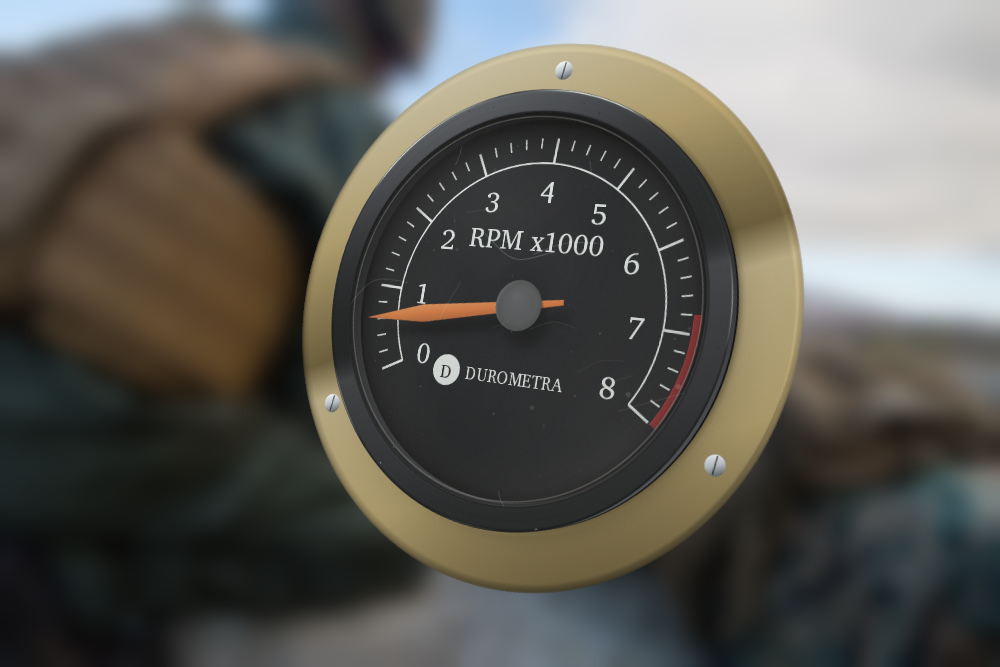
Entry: value=600 unit=rpm
